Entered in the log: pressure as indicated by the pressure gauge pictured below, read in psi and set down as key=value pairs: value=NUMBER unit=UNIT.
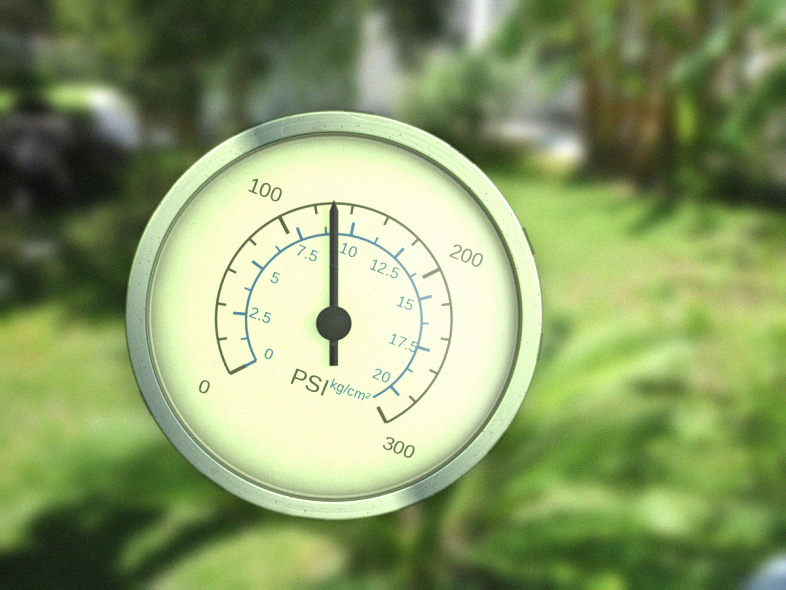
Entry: value=130 unit=psi
